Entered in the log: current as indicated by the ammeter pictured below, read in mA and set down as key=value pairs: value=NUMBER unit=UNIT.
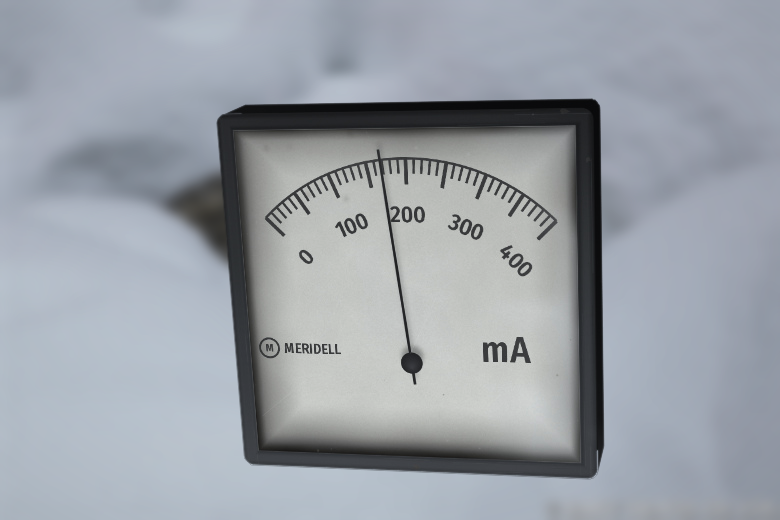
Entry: value=170 unit=mA
